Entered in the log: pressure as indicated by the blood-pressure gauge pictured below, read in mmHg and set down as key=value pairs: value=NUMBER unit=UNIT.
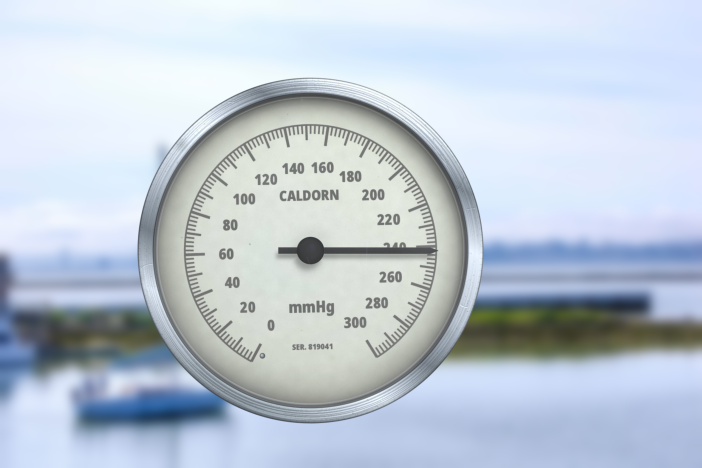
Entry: value=242 unit=mmHg
